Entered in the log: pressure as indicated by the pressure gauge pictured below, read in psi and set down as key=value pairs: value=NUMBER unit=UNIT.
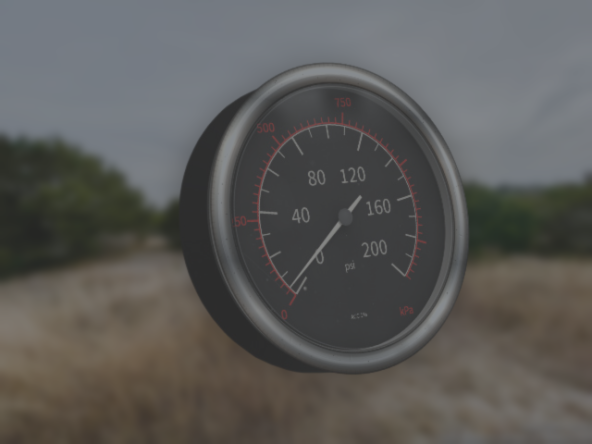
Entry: value=5 unit=psi
